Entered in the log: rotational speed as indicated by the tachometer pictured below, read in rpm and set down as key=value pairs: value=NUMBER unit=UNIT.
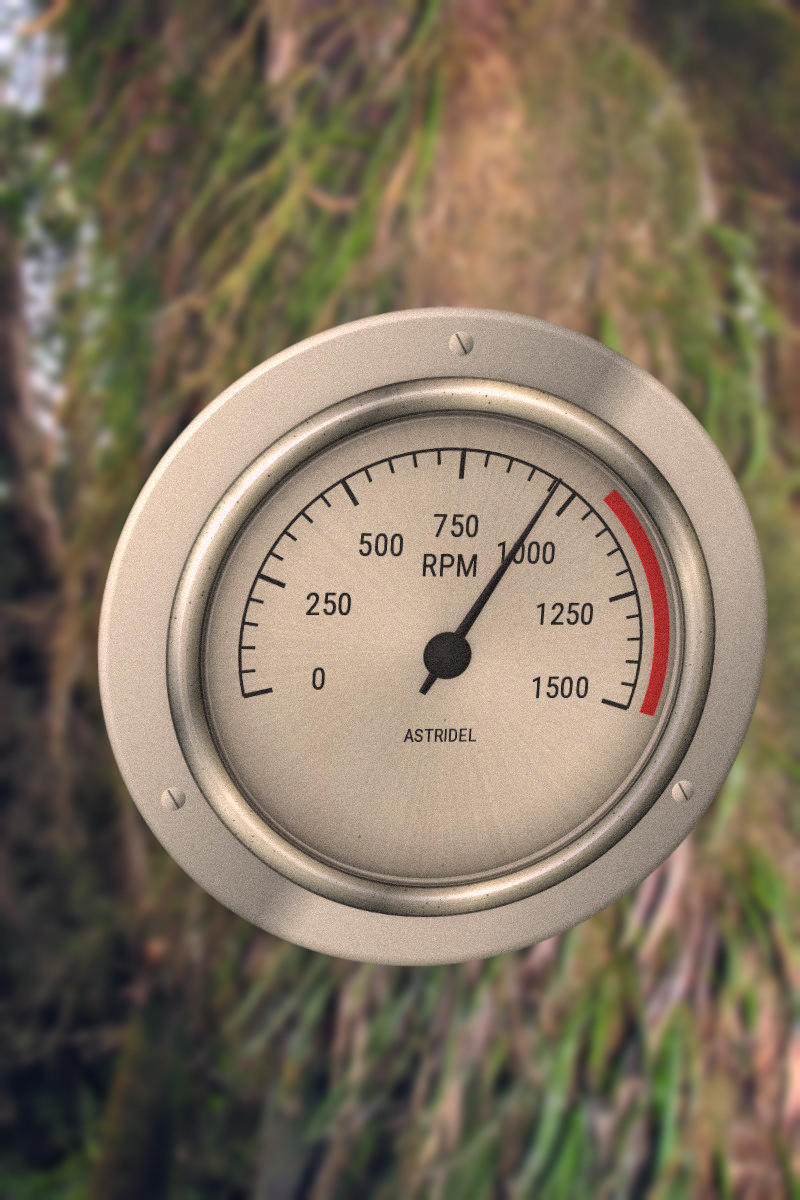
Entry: value=950 unit=rpm
